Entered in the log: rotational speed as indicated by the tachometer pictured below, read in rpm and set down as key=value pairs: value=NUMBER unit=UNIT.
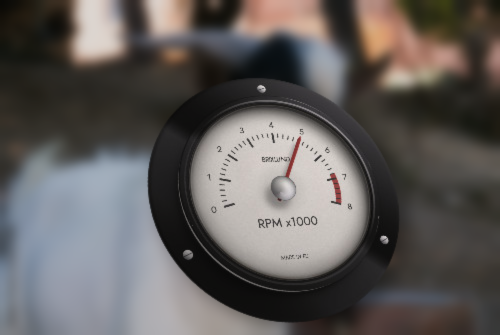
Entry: value=5000 unit=rpm
